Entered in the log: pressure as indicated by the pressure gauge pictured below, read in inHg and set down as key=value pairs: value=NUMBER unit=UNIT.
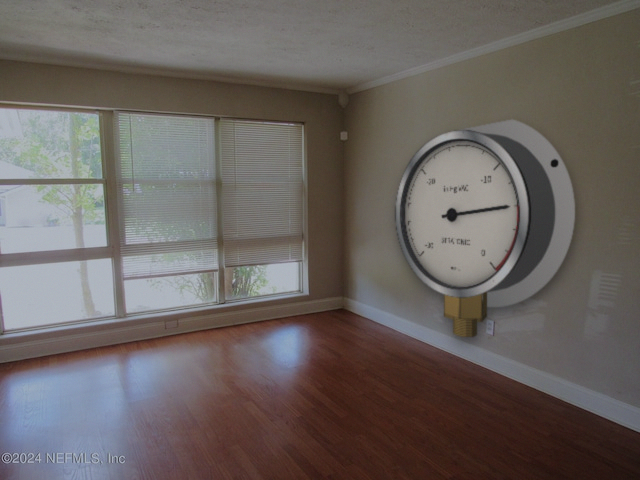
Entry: value=-6 unit=inHg
